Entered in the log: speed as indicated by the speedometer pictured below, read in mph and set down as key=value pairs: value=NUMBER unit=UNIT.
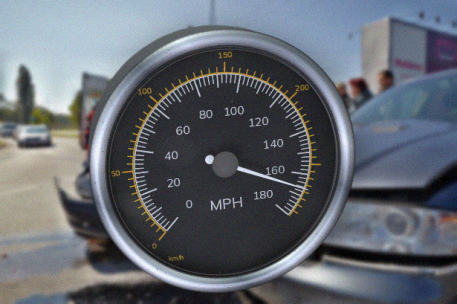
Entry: value=166 unit=mph
